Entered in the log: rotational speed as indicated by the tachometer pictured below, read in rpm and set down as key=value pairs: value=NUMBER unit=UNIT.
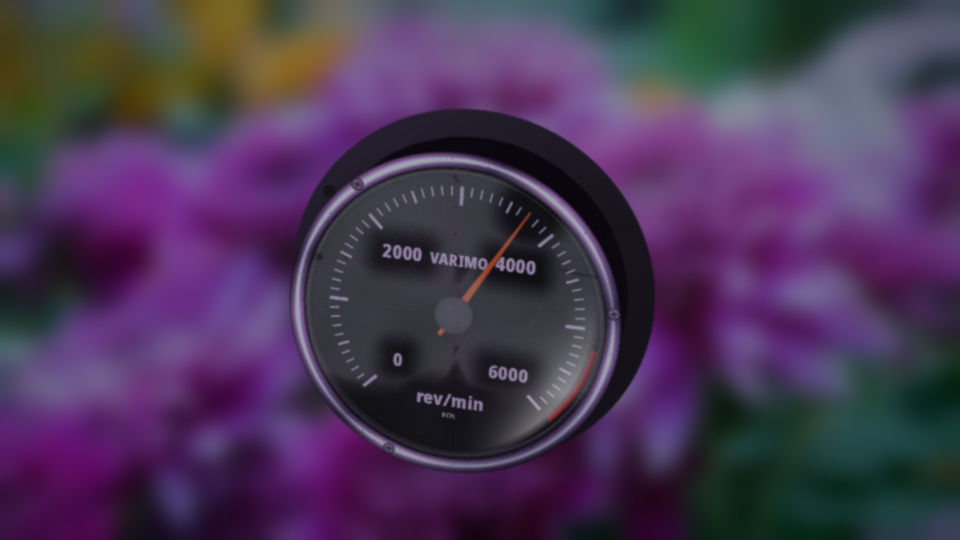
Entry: value=3700 unit=rpm
